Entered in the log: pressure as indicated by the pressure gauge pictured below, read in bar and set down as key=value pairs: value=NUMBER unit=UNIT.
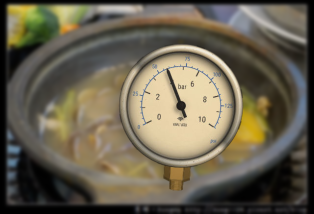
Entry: value=4 unit=bar
